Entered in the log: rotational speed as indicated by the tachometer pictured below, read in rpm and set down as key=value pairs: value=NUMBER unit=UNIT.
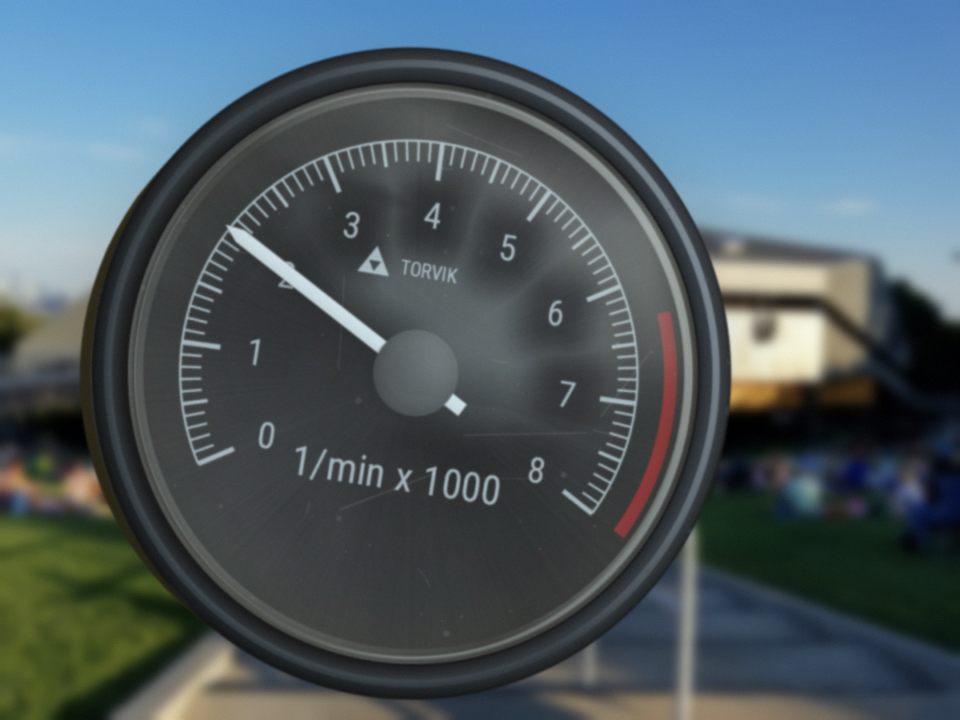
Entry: value=2000 unit=rpm
